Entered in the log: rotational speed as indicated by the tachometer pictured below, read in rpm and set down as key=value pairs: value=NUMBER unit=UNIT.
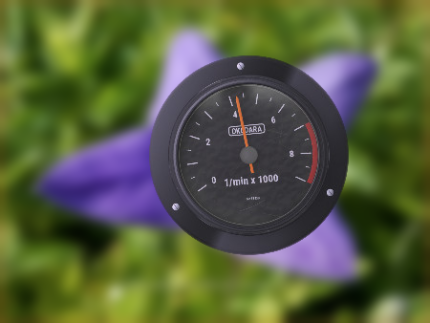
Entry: value=4250 unit=rpm
